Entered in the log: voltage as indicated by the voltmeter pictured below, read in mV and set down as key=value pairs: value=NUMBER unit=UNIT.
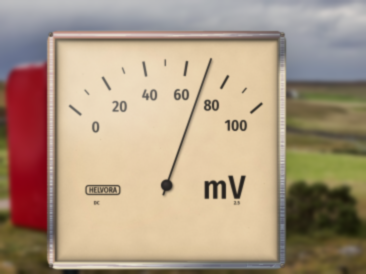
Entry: value=70 unit=mV
